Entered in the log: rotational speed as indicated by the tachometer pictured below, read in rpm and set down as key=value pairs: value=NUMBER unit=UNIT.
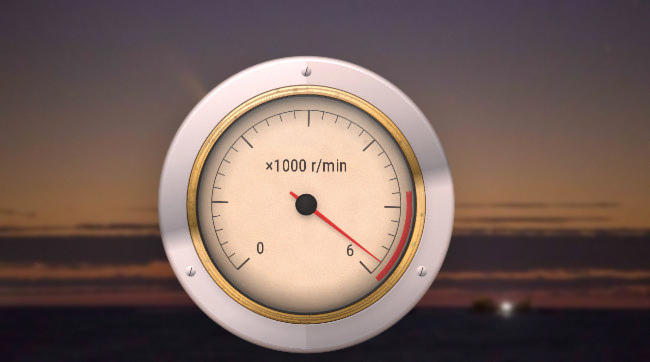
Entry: value=5800 unit=rpm
